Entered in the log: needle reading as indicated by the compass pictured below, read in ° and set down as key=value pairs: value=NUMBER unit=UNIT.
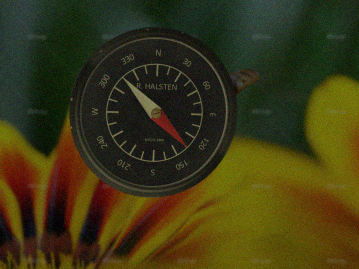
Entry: value=135 unit=°
